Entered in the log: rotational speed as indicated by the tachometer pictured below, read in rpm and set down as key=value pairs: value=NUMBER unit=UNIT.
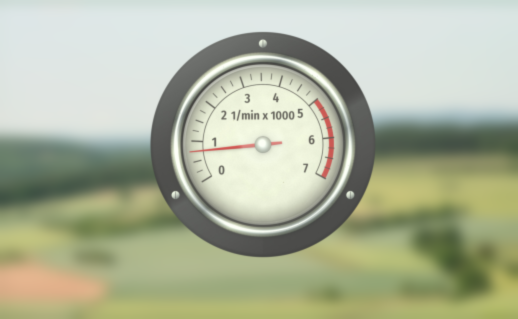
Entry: value=750 unit=rpm
